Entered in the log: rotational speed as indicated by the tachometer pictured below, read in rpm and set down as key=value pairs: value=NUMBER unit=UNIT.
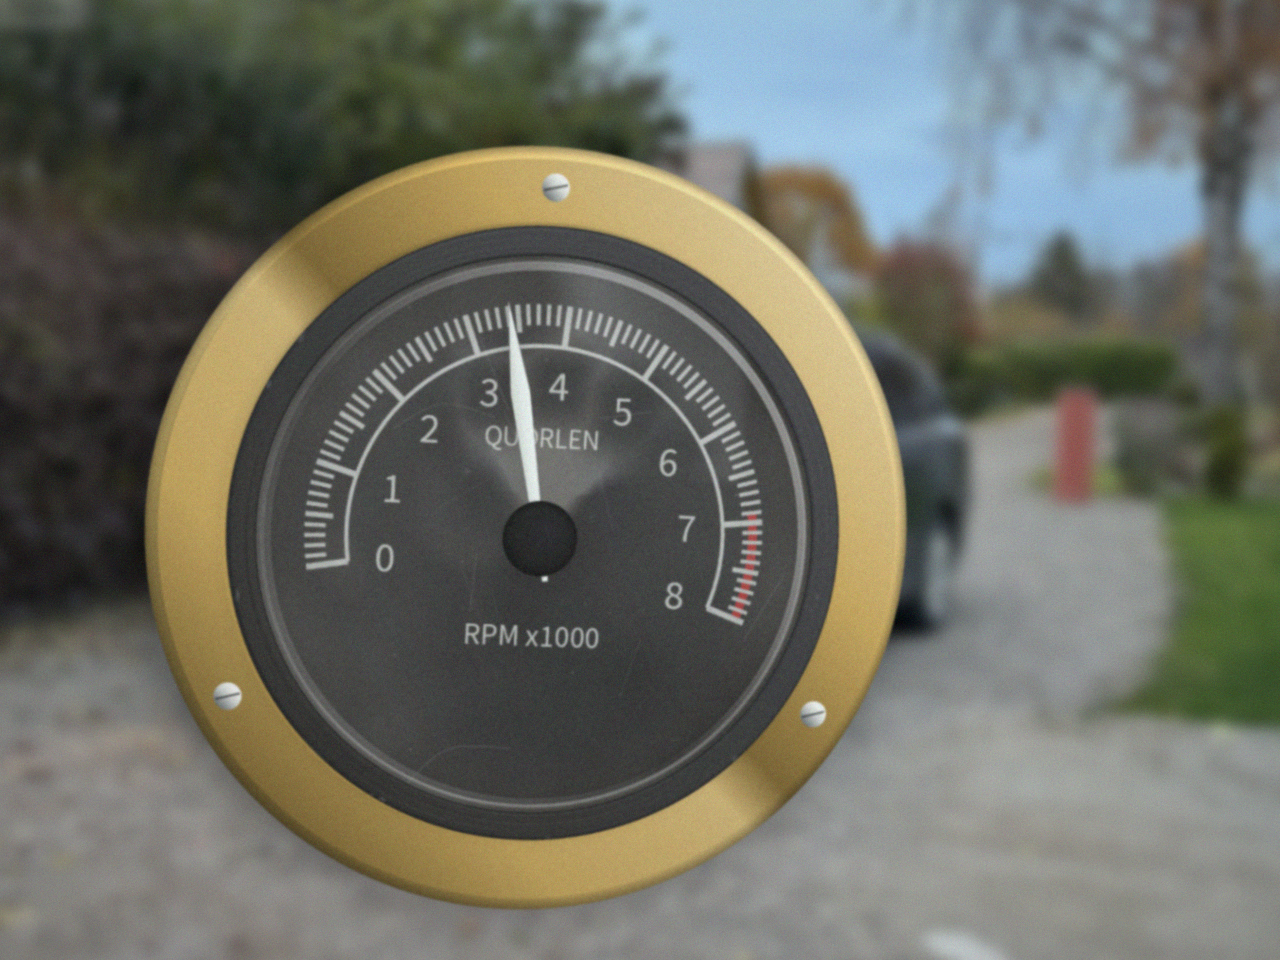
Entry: value=3400 unit=rpm
